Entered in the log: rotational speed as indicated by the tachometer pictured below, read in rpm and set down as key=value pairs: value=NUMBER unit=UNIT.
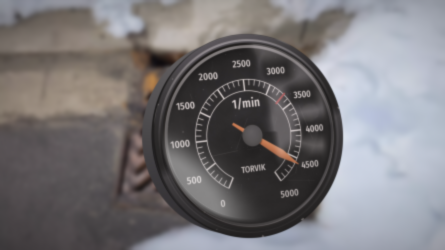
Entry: value=4600 unit=rpm
